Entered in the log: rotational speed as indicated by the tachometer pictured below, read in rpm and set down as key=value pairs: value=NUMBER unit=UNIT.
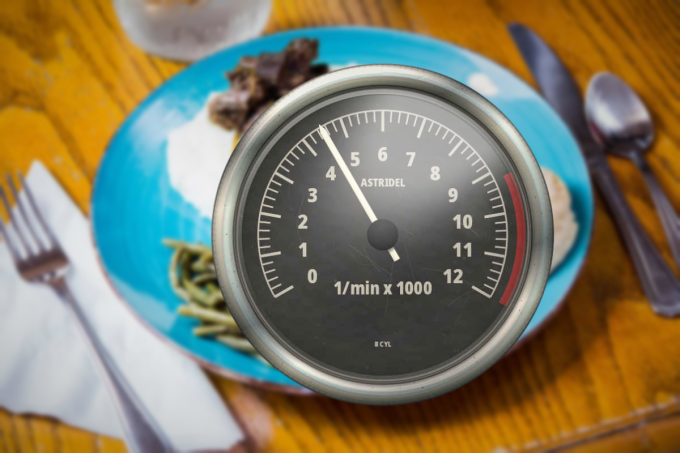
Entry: value=4500 unit=rpm
